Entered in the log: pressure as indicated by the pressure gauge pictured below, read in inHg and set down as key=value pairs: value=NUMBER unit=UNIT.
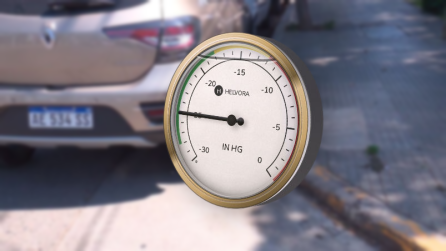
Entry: value=-25 unit=inHg
